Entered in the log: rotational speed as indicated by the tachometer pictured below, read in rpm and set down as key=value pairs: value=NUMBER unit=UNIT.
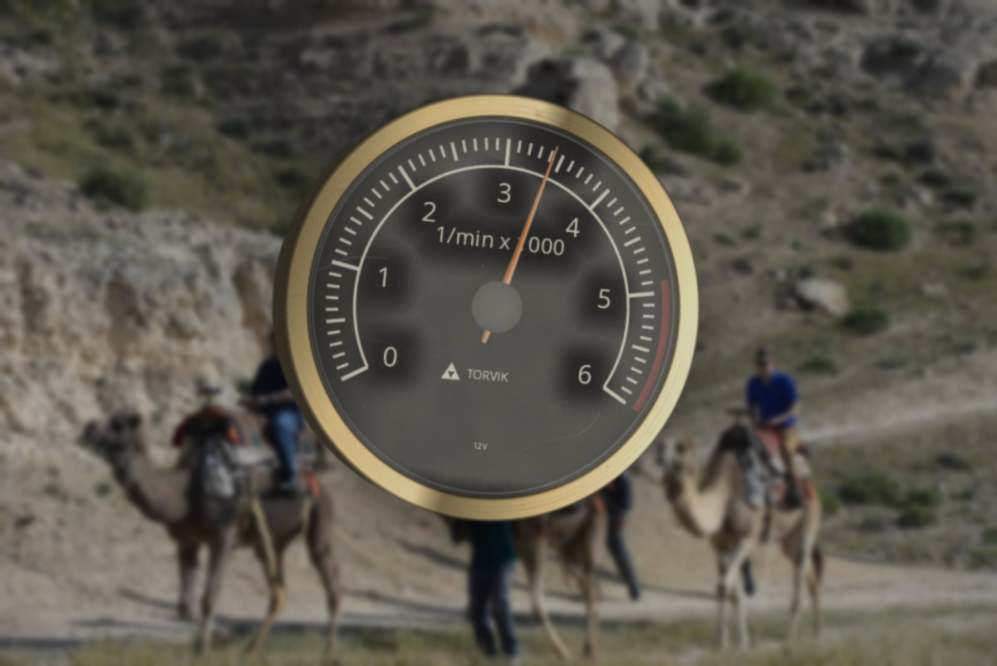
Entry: value=3400 unit=rpm
